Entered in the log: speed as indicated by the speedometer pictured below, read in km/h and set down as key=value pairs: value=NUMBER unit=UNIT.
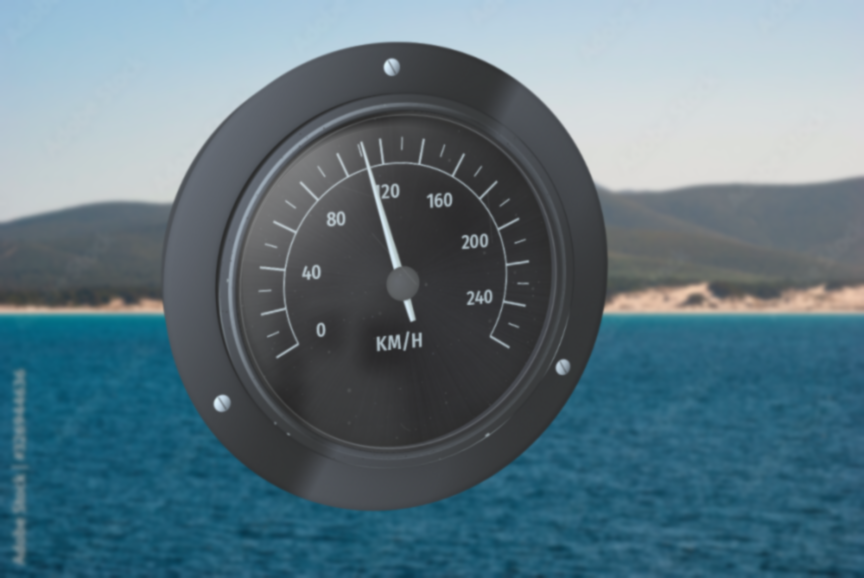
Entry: value=110 unit=km/h
